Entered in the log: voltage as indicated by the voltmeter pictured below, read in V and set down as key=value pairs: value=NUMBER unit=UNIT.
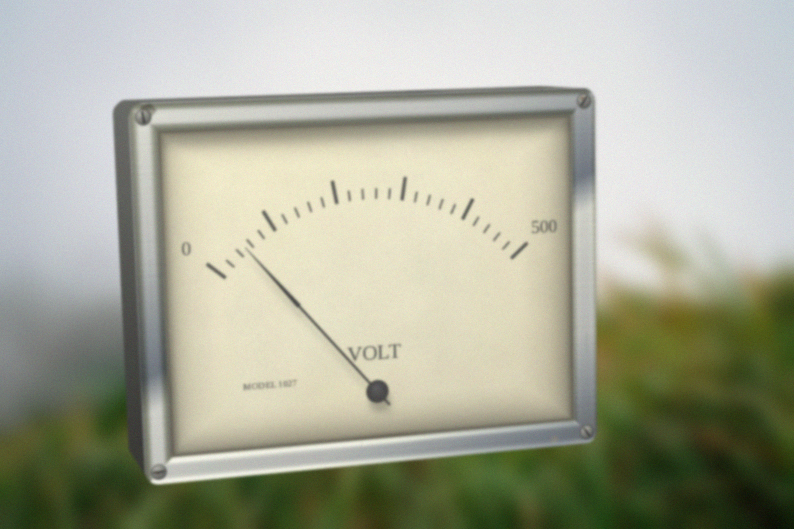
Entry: value=50 unit=V
